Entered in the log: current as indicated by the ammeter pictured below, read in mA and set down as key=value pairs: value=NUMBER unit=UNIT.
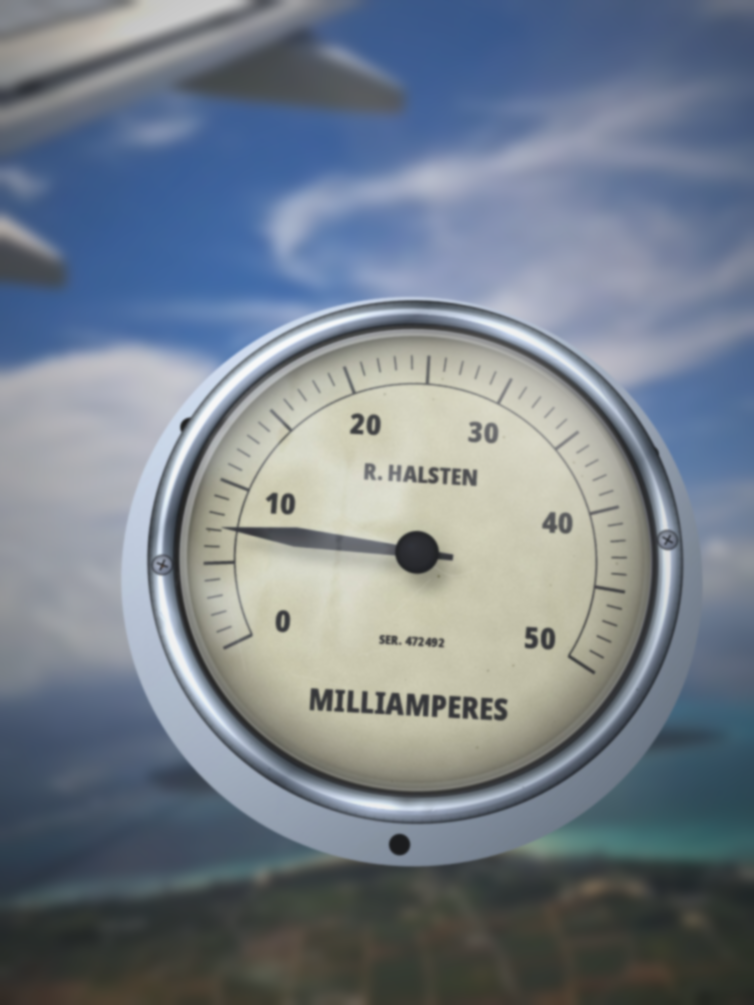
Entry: value=7 unit=mA
